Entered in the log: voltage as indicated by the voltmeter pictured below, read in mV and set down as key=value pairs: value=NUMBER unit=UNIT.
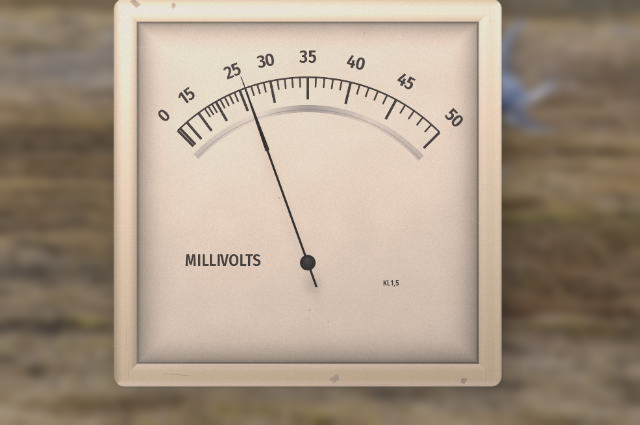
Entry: value=26 unit=mV
